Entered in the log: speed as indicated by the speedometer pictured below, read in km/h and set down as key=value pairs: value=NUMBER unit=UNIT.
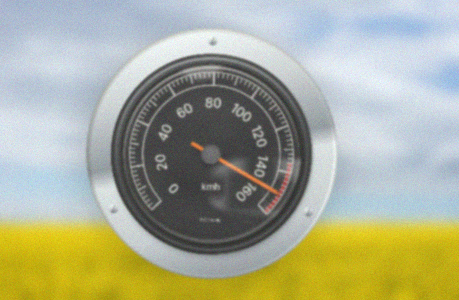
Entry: value=150 unit=km/h
